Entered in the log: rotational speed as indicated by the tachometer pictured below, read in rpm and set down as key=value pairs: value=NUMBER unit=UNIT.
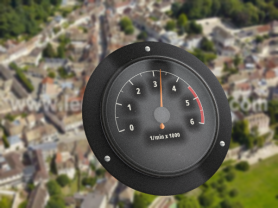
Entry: value=3250 unit=rpm
